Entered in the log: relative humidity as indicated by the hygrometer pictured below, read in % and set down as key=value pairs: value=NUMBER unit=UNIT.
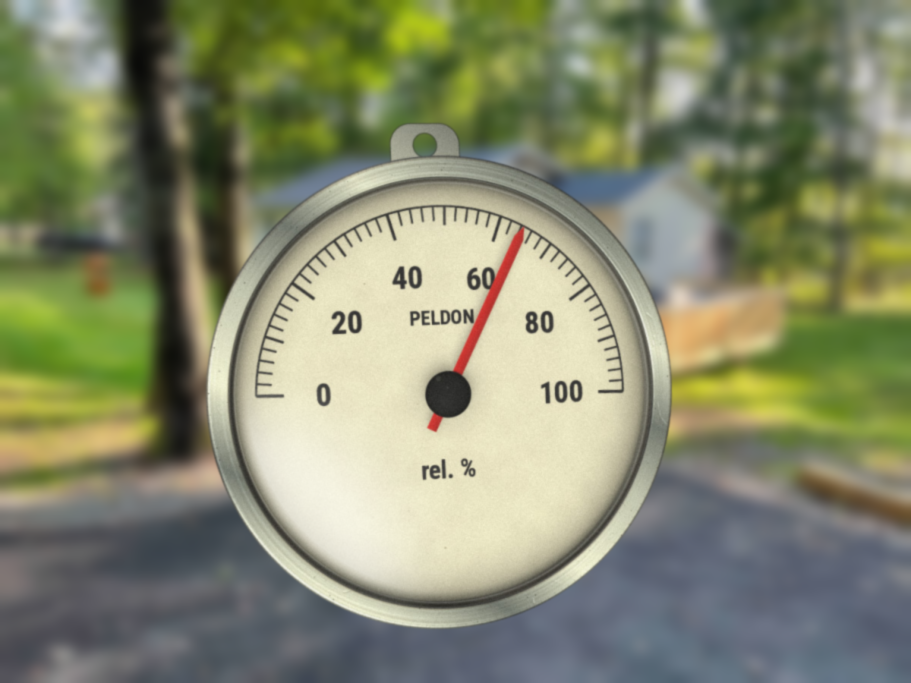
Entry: value=64 unit=%
